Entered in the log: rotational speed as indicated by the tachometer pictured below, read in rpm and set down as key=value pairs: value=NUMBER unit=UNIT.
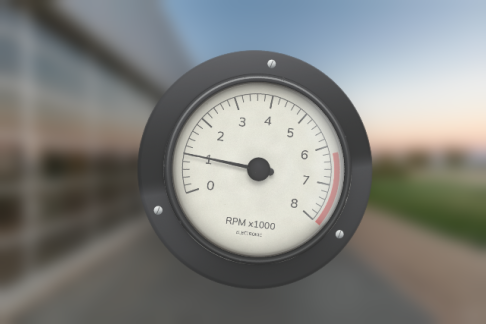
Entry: value=1000 unit=rpm
